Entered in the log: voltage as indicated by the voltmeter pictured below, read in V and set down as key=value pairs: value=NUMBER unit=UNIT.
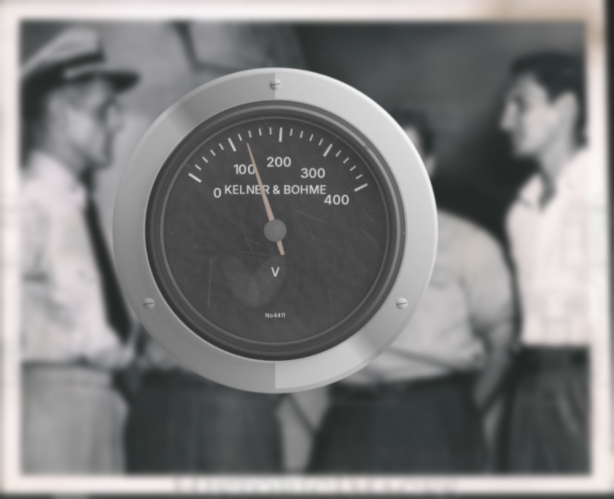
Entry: value=130 unit=V
